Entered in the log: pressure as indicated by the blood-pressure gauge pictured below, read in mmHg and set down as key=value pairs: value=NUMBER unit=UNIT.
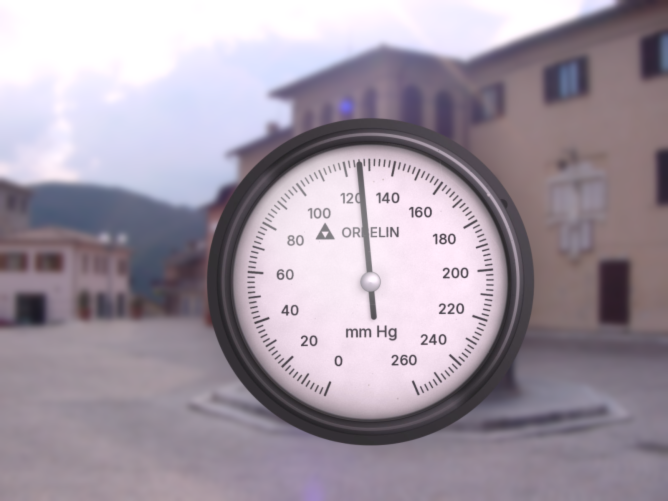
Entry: value=126 unit=mmHg
